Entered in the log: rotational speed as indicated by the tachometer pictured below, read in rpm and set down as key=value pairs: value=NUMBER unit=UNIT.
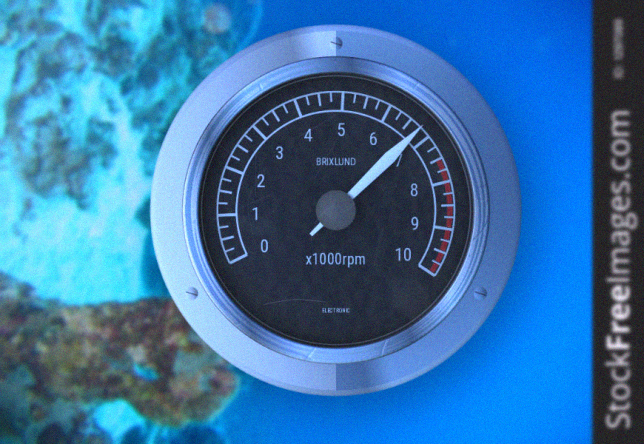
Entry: value=6750 unit=rpm
